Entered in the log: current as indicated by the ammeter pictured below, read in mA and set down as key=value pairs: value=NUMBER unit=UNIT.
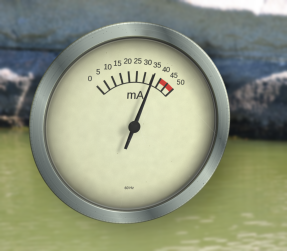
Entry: value=35 unit=mA
